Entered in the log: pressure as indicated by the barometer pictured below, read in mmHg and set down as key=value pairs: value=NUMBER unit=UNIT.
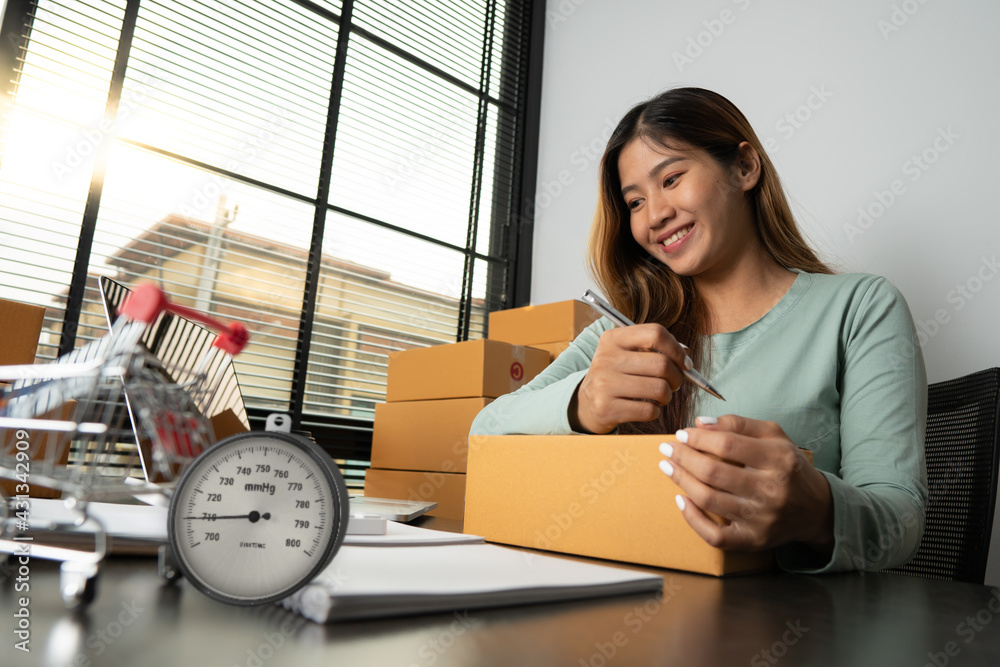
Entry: value=710 unit=mmHg
